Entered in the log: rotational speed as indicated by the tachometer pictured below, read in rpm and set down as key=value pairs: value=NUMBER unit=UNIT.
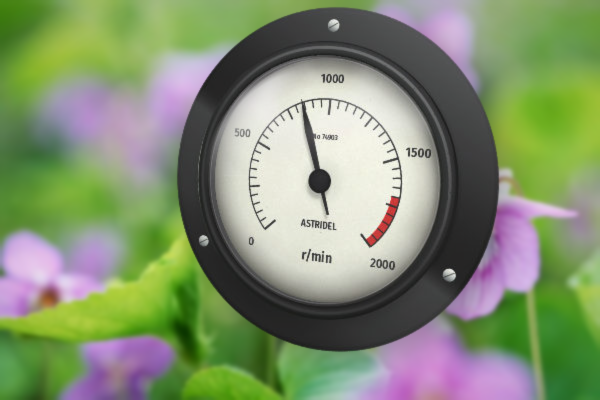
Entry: value=850 unit=rpm
